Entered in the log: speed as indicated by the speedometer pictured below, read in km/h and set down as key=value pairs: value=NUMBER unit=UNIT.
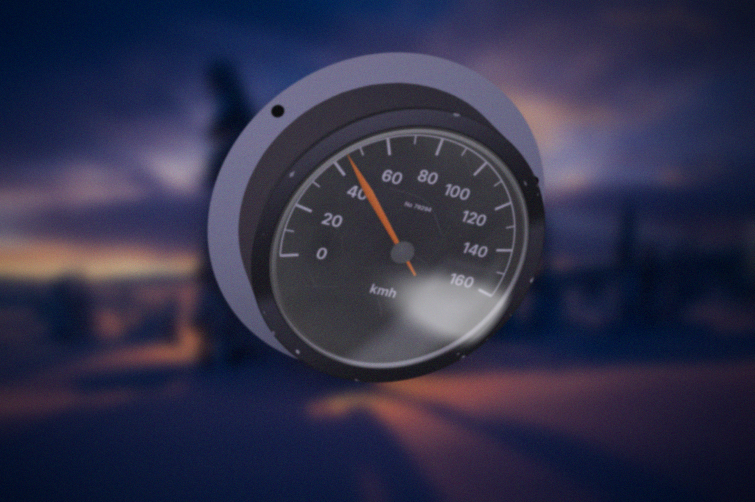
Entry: value=45 unit=km/h
